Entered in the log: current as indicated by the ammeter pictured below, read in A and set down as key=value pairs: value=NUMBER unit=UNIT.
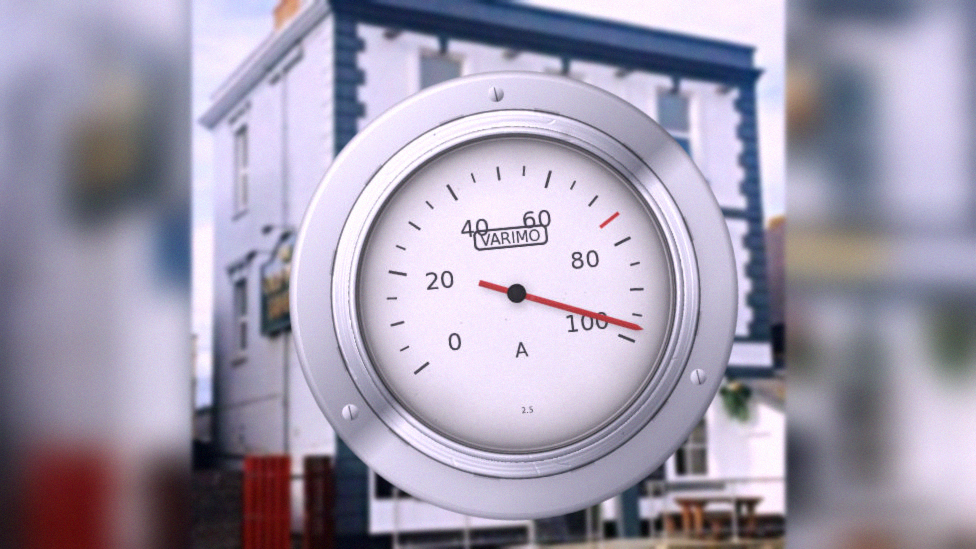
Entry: value=97.5 unit=A
